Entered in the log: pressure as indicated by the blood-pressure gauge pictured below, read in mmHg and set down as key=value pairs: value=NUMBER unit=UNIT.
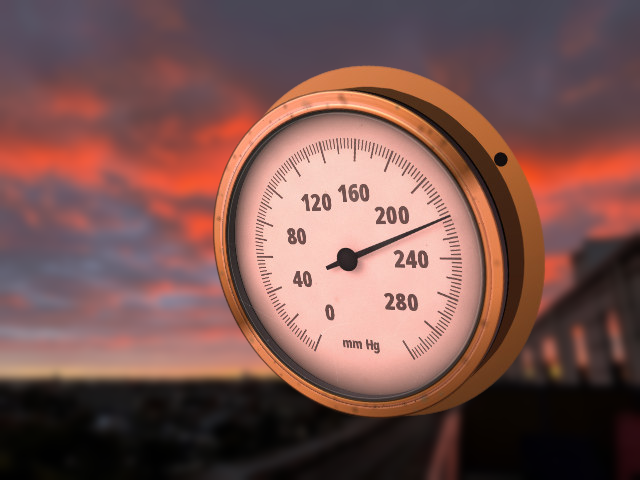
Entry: value=220 unit=mmHg
